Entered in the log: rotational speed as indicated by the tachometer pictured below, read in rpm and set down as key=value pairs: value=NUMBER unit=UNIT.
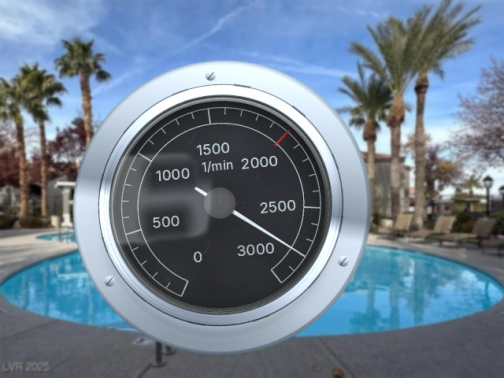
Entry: value=2800 unit=rpm
